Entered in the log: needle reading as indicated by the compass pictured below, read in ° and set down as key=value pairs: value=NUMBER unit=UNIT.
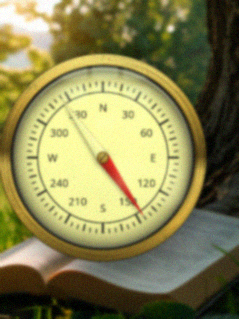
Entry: value=145 unit=°
